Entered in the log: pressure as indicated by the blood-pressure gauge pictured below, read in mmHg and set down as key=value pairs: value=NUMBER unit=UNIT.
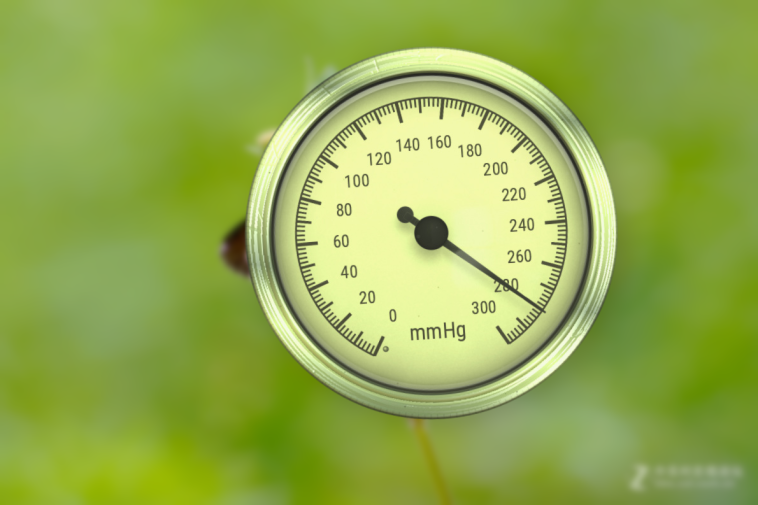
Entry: value=280 unit=mmHg
